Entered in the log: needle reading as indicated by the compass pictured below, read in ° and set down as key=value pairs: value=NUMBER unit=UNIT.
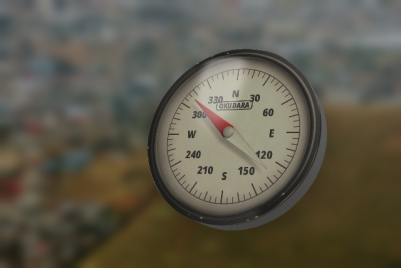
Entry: value=310 unit=°
